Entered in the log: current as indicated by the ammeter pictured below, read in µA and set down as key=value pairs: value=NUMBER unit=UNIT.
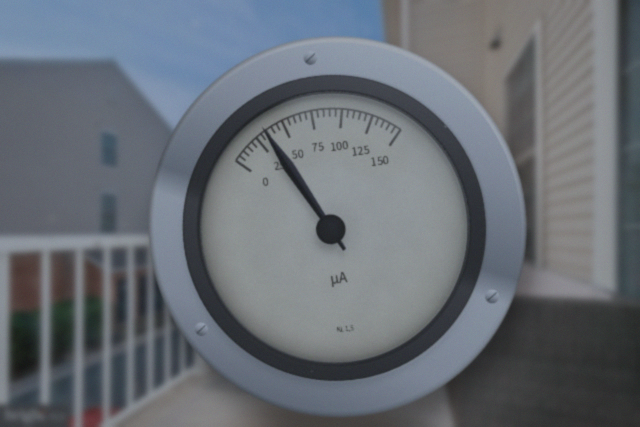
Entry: value=35 unit=µA
